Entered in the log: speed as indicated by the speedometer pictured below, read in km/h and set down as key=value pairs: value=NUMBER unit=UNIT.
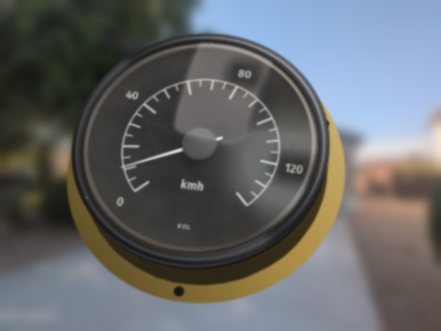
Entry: value=10 unit=km/h
